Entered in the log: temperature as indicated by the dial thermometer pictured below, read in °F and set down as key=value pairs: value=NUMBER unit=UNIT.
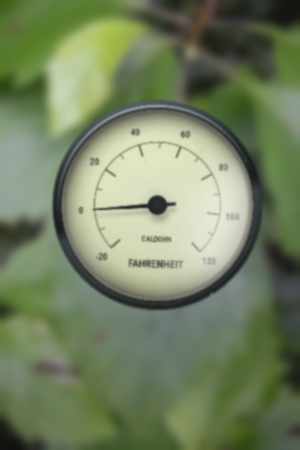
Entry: value=0 unit=°F
